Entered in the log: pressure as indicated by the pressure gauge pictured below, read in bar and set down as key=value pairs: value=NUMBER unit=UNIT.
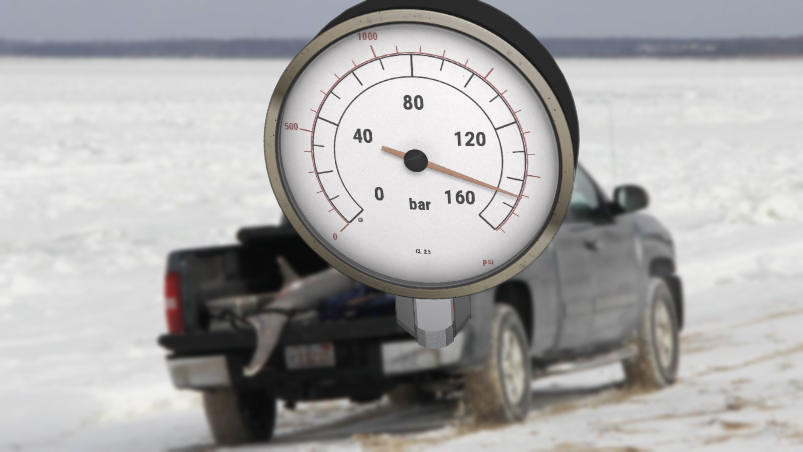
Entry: value=145 unit=bar
